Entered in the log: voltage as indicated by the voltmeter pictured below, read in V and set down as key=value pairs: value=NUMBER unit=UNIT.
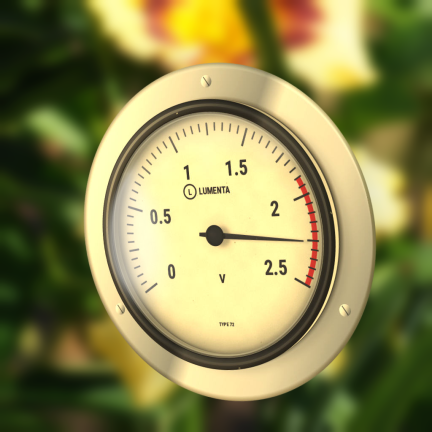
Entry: value=2.25 unit=V
